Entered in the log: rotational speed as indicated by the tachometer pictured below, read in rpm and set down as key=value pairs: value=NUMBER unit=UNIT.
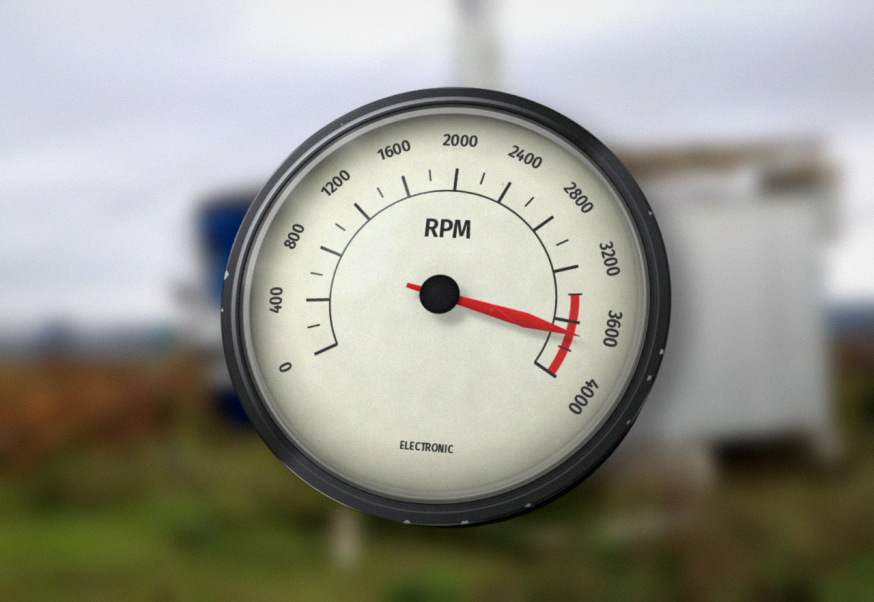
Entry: value=3700 unit=rpm
